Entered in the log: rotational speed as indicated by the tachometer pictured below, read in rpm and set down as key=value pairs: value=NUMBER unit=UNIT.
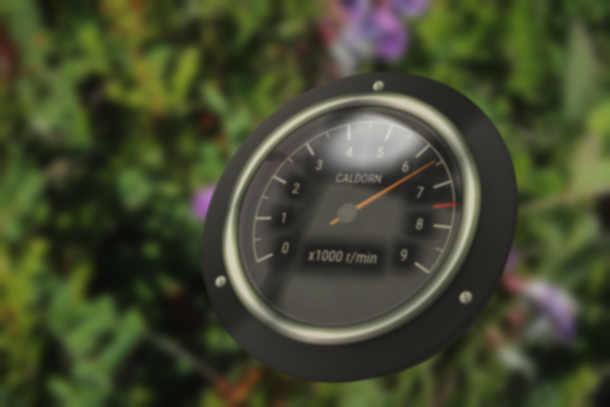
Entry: value=6500 unit=rpm
